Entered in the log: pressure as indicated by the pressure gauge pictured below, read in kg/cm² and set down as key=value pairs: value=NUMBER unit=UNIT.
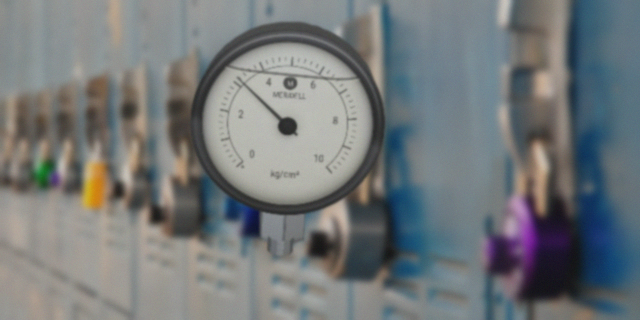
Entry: value=3.2 unit=kg/cm²
